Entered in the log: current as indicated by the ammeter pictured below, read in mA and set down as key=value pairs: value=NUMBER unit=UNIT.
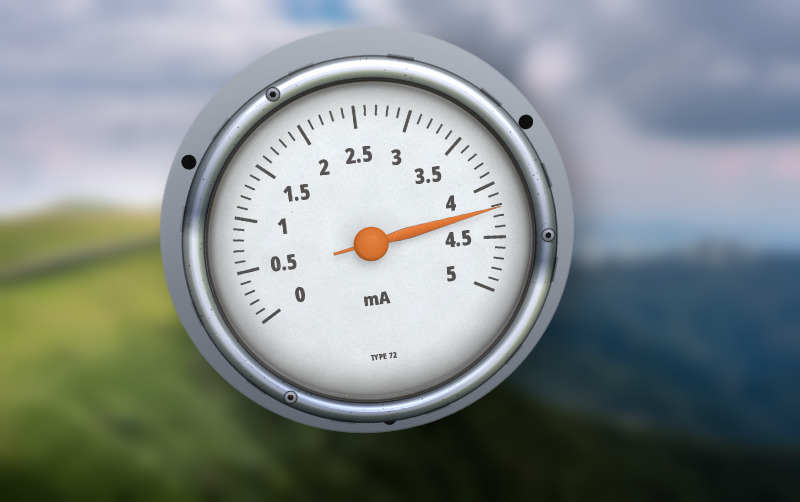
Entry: value=4.2 unit=mA
